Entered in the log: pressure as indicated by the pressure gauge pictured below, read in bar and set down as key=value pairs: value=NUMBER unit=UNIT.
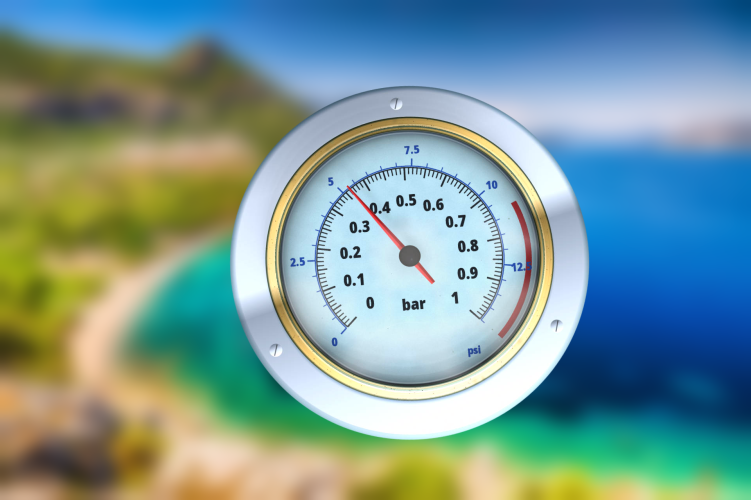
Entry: value=0.36 unit=bar
